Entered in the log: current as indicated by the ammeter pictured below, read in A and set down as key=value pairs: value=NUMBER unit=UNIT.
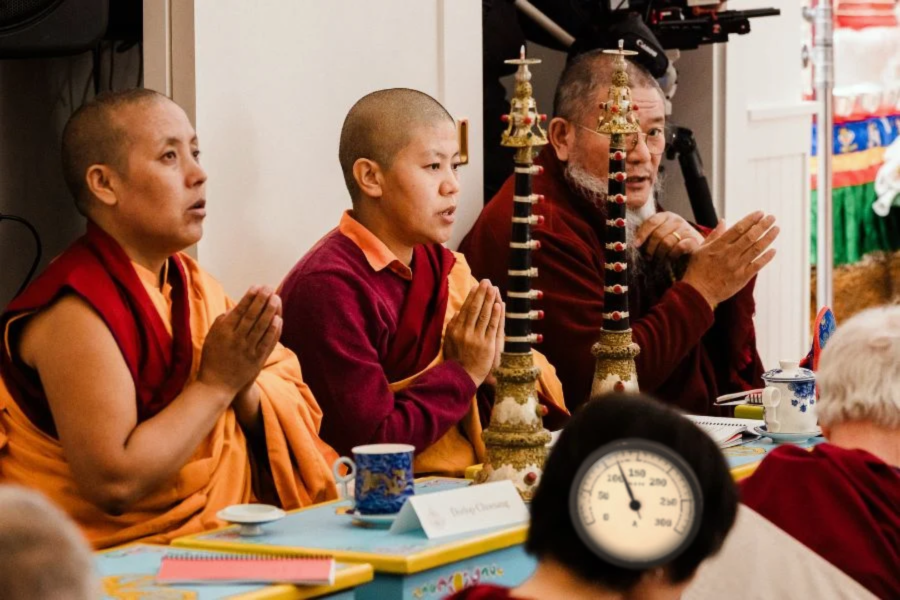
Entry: value=120 unit=A
